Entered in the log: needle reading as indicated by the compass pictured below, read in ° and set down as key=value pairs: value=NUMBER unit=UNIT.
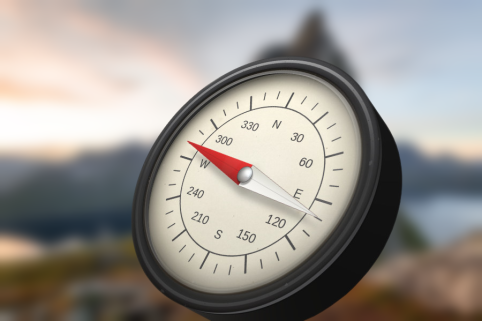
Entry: value=280 unit=°
